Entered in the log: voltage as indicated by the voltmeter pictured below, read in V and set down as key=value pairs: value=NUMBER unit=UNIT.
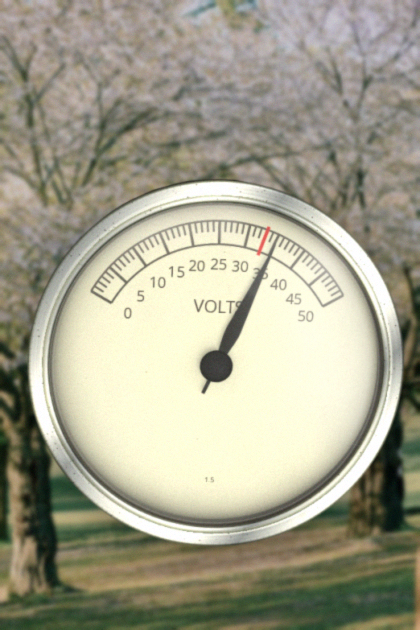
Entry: value=35 unit=V
